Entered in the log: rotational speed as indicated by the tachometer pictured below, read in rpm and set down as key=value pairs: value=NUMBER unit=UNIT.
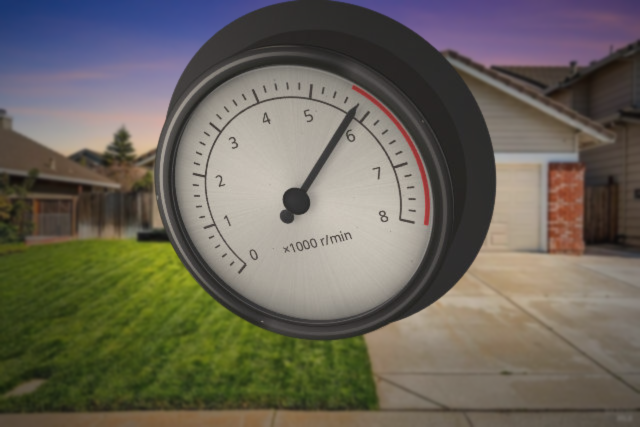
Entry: value=5800 unit=rpm
